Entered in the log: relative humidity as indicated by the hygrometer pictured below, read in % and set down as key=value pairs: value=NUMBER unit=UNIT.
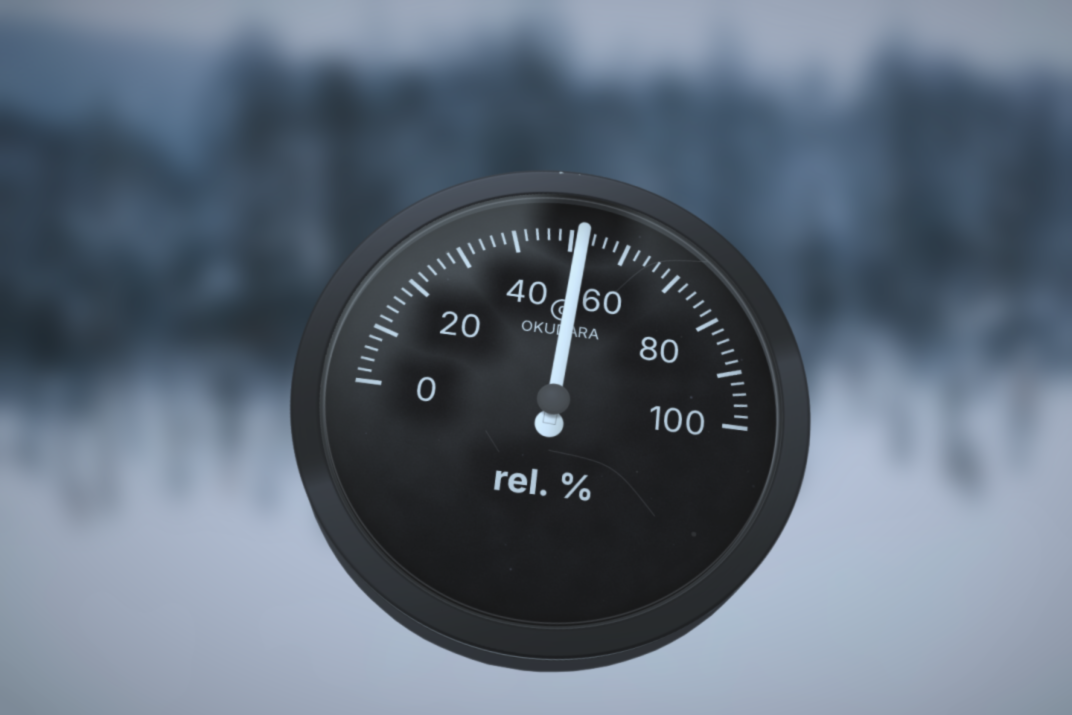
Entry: value=52 unit=%
